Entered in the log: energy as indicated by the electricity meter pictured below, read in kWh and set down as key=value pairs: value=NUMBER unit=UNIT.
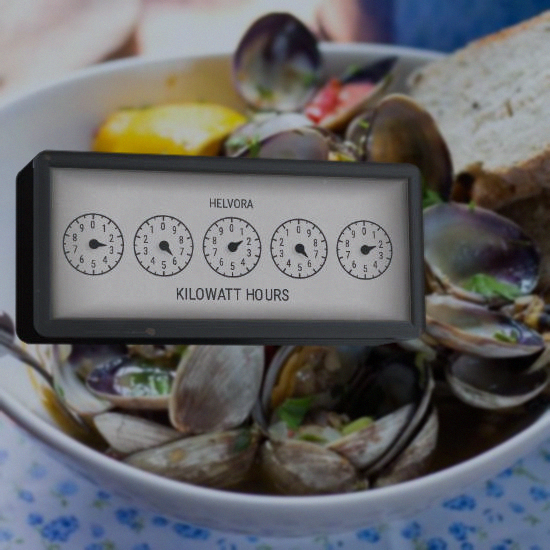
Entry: value=26162 unit=kWh
